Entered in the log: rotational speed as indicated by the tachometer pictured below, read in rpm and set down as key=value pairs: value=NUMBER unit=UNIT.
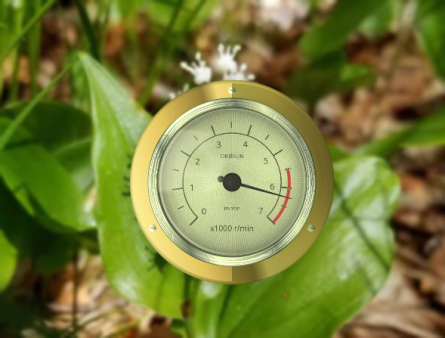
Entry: value=6250 unit=rpm
